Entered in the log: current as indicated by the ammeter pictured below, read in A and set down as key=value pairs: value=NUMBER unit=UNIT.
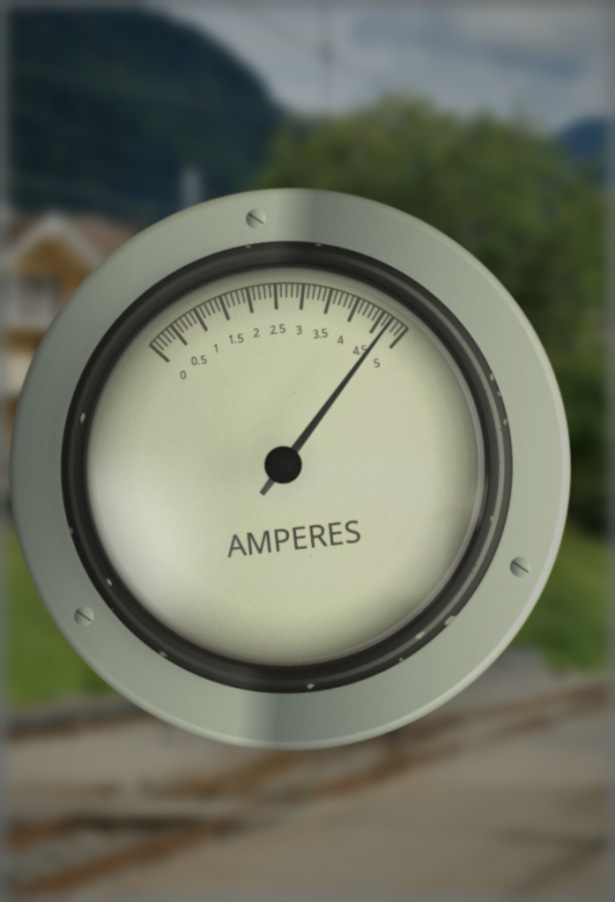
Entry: value=4.7 unit=A
